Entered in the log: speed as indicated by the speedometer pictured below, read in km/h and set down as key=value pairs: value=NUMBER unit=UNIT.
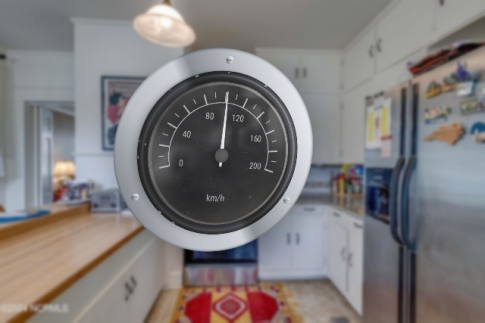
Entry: value=100 unit=km/h
